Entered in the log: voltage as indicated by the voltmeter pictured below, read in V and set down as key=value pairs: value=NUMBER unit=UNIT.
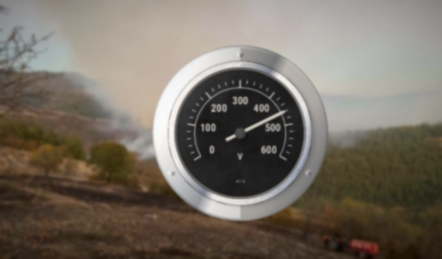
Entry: value=460 unit=V
